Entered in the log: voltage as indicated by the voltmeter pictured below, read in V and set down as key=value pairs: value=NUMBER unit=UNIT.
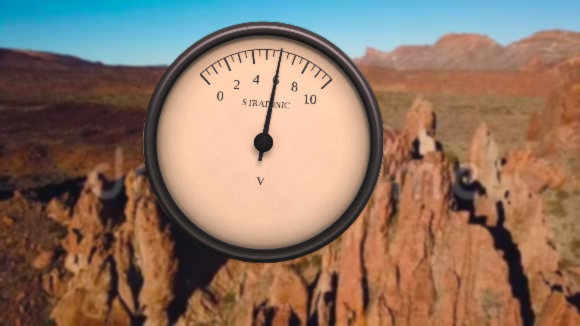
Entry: value=6 unit=V
